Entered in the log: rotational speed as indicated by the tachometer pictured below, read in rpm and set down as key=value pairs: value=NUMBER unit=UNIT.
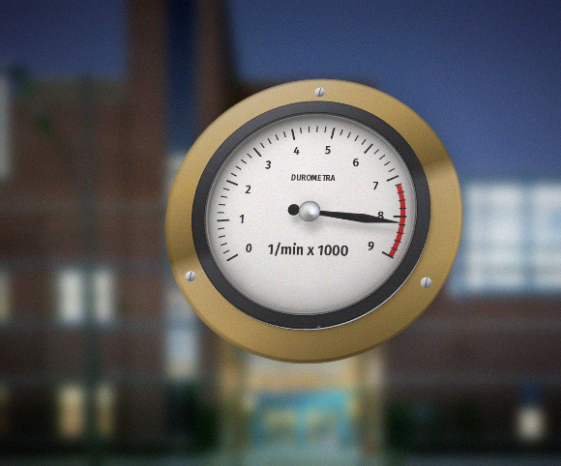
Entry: value=8200 unit=rpm
